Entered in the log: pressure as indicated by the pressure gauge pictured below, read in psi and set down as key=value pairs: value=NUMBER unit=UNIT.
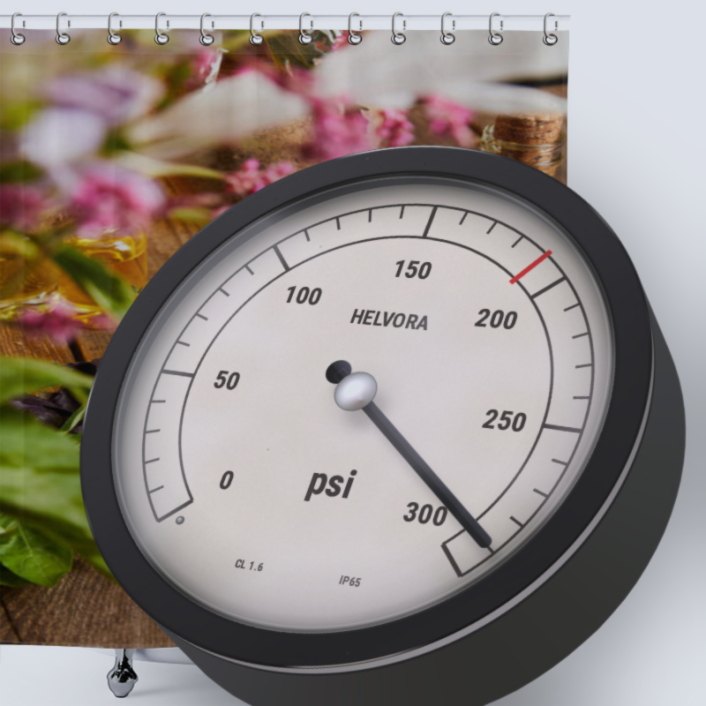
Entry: value=290 unit=psi
